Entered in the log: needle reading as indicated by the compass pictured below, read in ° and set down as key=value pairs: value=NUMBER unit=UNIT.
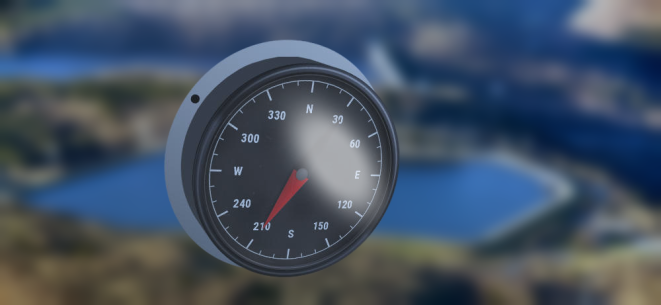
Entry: value=210 unit=°
